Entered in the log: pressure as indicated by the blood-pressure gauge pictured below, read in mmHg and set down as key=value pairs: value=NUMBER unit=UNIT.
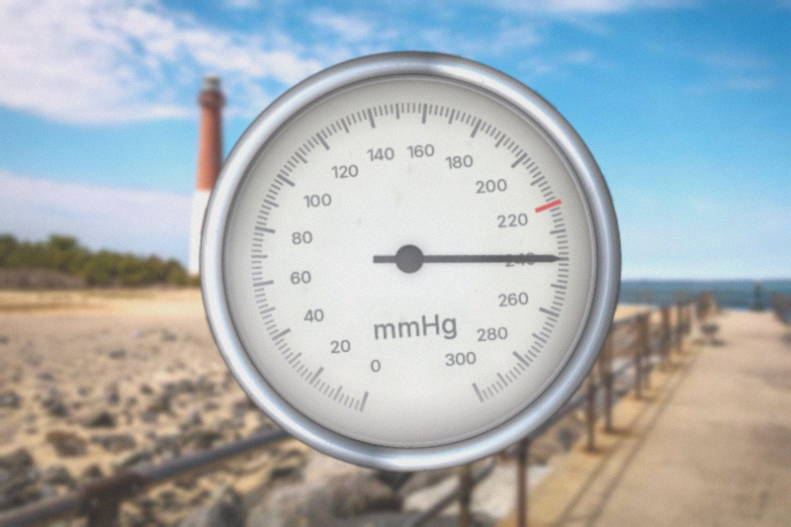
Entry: value=240 unit=mmHg
